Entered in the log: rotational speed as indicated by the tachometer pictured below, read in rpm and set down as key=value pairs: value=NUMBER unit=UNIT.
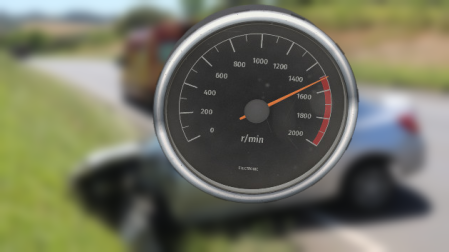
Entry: value=1500 unit=rpm
